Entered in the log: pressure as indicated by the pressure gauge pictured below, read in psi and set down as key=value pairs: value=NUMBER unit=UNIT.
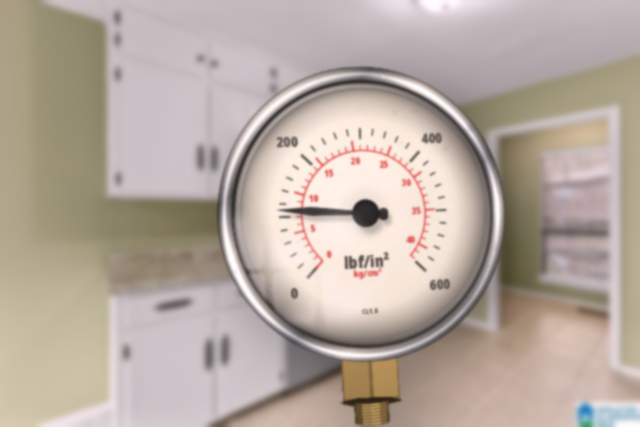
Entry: value=110 unit=psi
